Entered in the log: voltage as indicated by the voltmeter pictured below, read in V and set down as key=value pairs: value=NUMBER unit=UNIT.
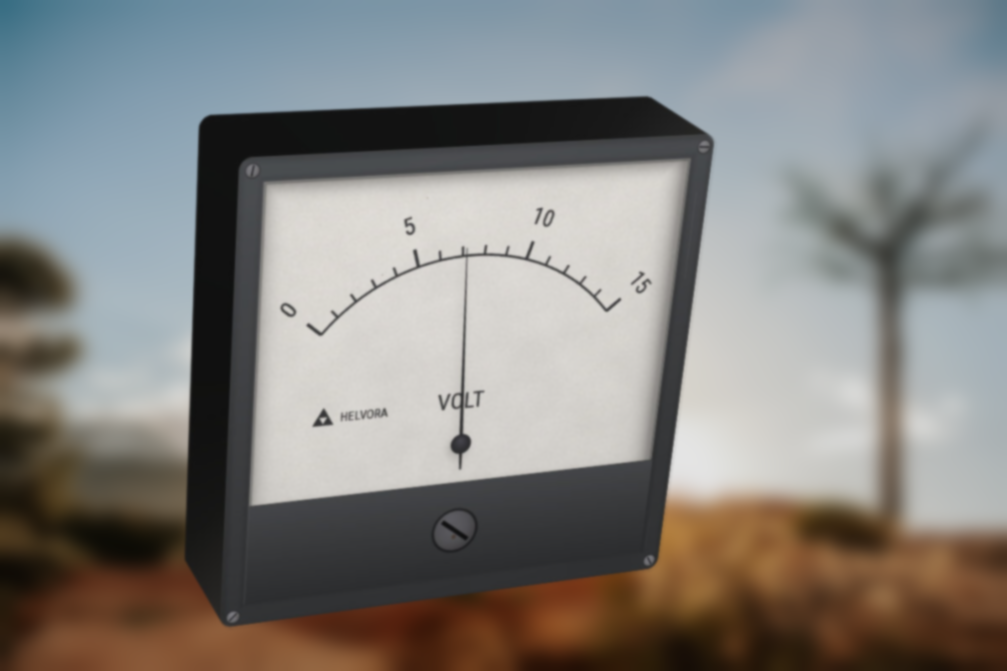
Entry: value=7 unit=V
